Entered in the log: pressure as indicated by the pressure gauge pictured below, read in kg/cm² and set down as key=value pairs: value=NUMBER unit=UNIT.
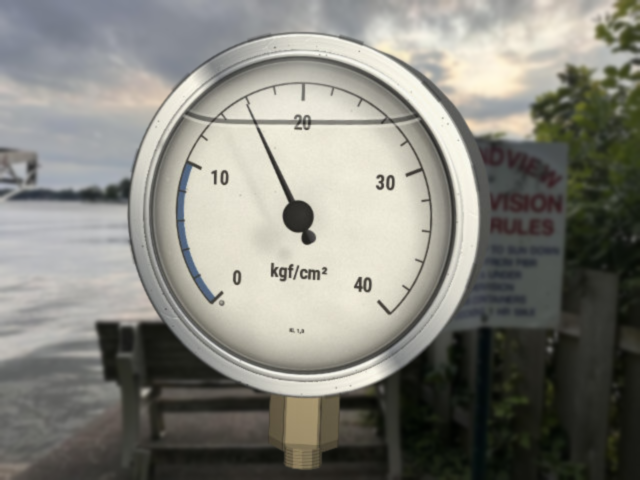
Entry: value=16 unit=kg/cm²
